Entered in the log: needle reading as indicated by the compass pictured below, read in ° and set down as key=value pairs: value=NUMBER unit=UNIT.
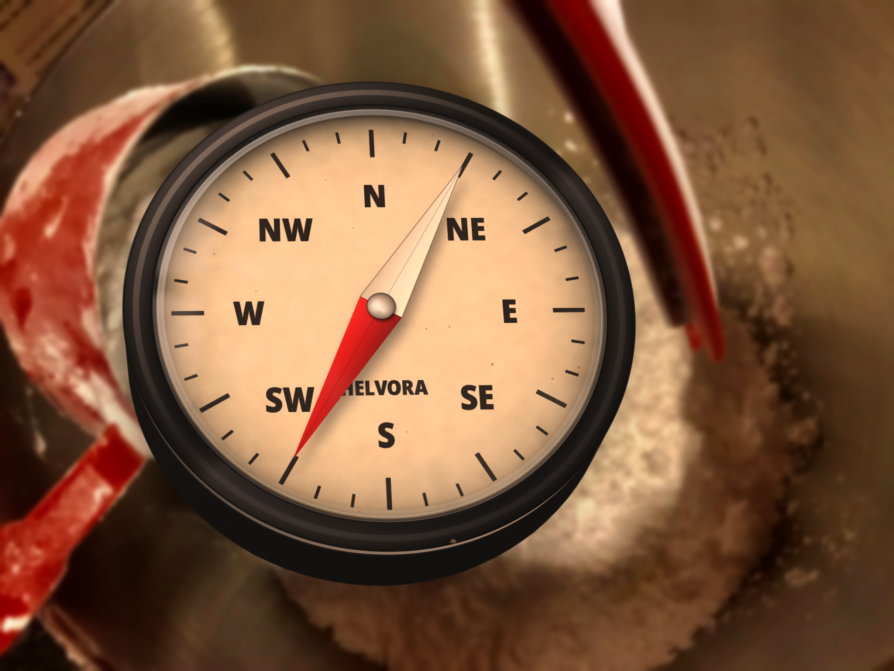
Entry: value=210 unit=°
